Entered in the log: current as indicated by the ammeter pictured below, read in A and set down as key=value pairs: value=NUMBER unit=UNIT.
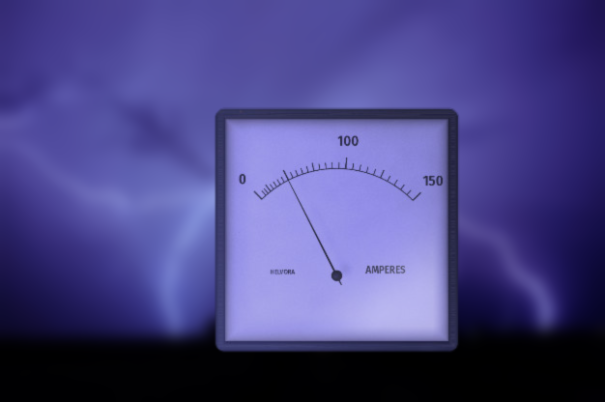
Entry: value=50 unit=A
